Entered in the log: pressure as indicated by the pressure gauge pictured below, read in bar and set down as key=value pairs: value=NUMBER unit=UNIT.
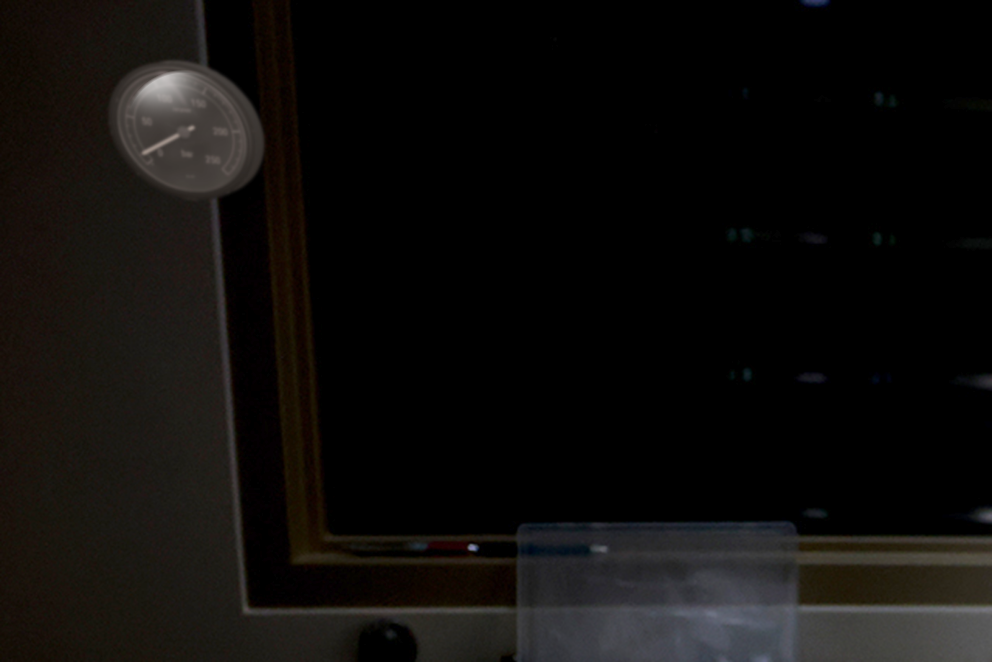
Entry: value=10 unit=bar
